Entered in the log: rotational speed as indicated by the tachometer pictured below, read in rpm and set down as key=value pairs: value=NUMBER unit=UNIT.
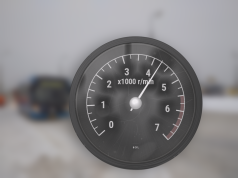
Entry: value=4250 unit=rpm
